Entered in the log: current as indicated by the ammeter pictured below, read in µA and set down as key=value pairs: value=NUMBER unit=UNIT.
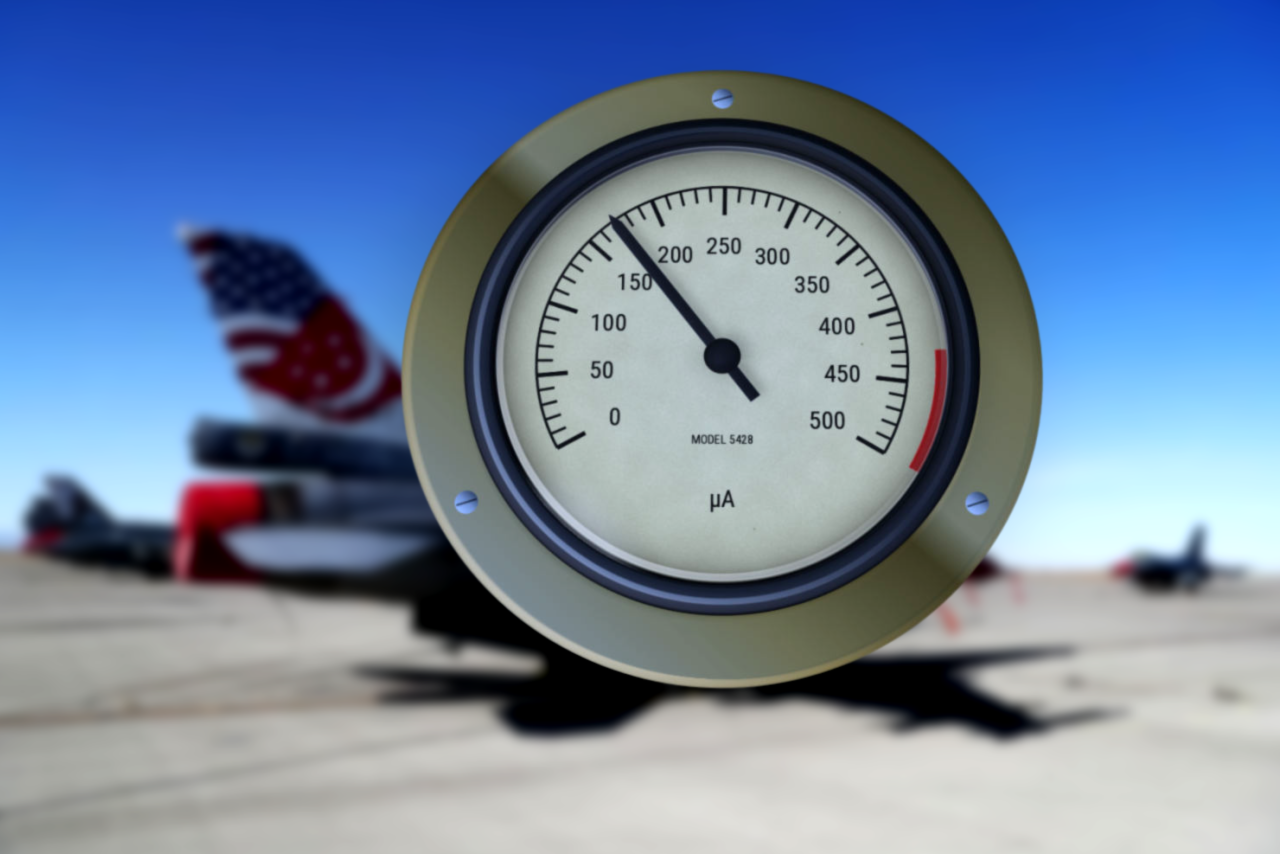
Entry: value=170 unit=µA
